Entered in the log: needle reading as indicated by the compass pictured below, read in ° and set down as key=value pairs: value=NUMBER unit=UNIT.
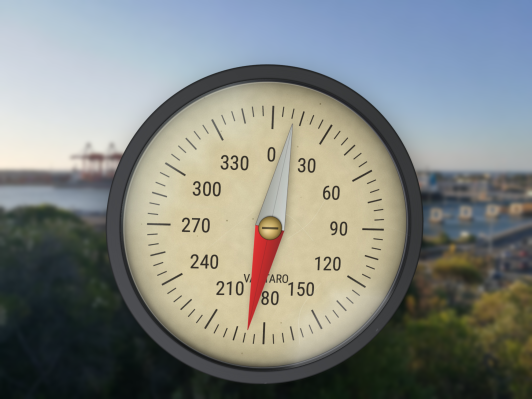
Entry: value=190 unit=°
